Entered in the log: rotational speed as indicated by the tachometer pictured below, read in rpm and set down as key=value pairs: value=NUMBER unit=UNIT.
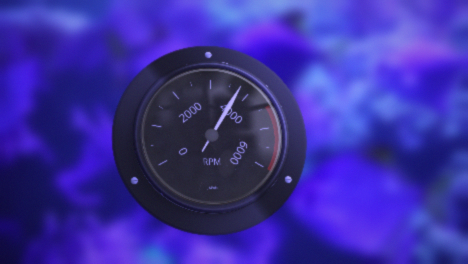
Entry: value=3750 unit=rpm
